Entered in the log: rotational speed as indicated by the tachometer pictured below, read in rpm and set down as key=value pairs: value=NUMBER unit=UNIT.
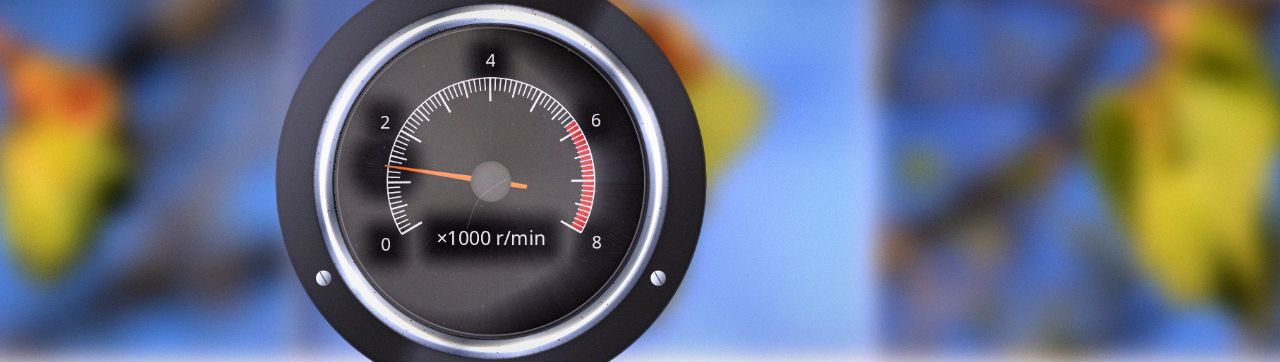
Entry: value=1300 unit=rpm
